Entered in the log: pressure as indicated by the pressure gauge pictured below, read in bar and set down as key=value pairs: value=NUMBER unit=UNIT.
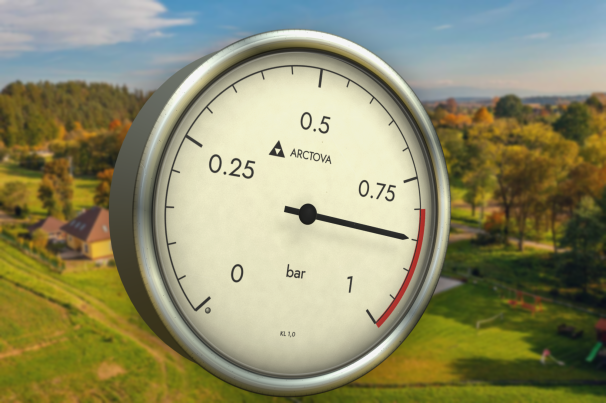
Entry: value=0.85 unit=bar
